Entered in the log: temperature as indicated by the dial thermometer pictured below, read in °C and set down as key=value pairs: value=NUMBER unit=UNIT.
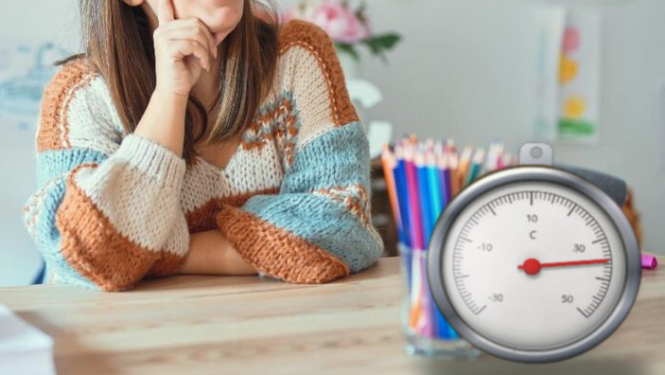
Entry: value=35 unit=°C
